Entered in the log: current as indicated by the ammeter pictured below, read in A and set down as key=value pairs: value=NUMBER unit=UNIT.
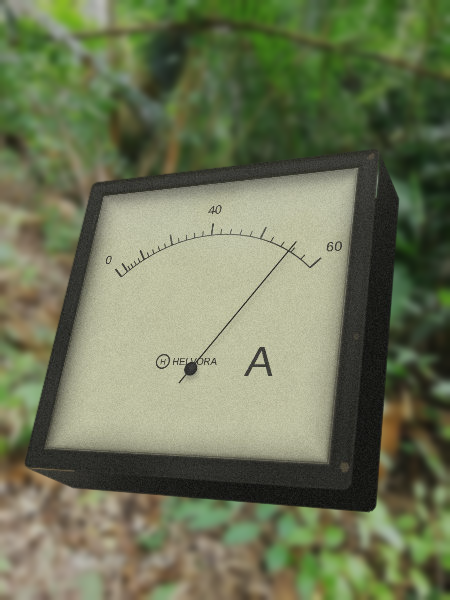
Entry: value=56 unit=A
